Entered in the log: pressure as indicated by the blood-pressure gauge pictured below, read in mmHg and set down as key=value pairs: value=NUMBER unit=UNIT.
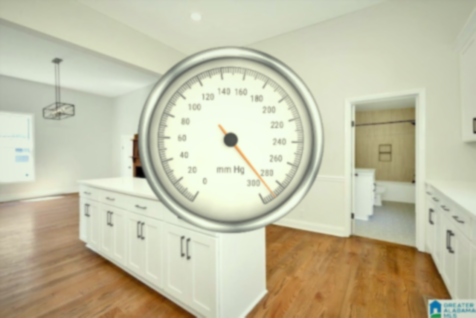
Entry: value=290 unit=mmHg
